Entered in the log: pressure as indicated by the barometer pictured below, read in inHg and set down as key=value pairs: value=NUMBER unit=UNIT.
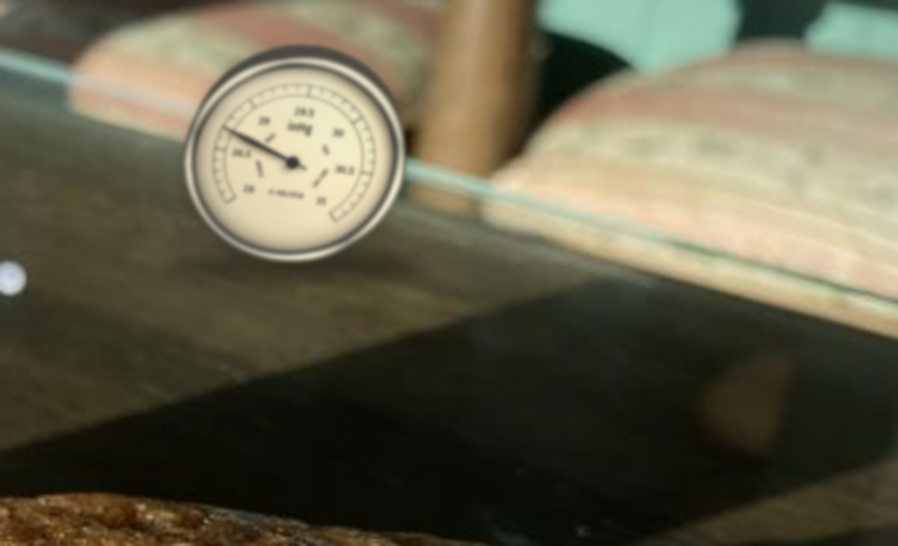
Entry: value=28.7 unit=inHg
